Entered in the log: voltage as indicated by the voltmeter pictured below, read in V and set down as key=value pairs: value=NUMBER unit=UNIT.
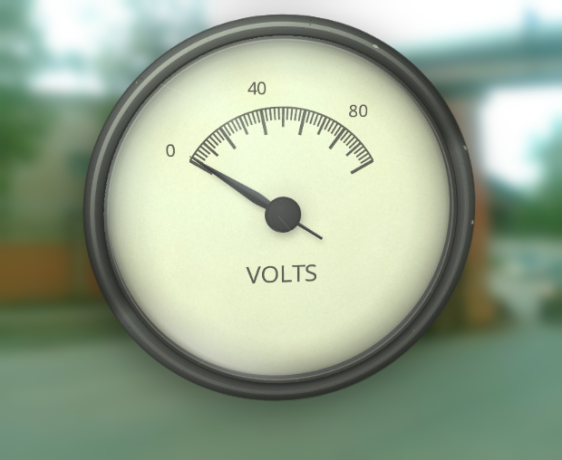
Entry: value=2 unit=V
